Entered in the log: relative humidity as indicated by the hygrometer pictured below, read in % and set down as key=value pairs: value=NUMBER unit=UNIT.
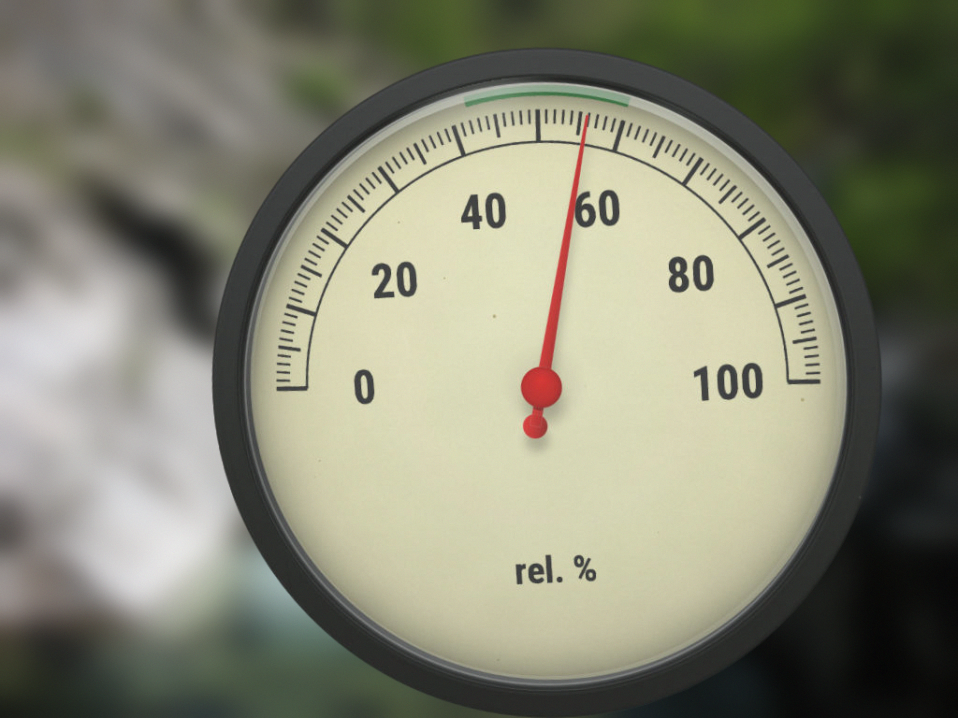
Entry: value=56 unit=%
